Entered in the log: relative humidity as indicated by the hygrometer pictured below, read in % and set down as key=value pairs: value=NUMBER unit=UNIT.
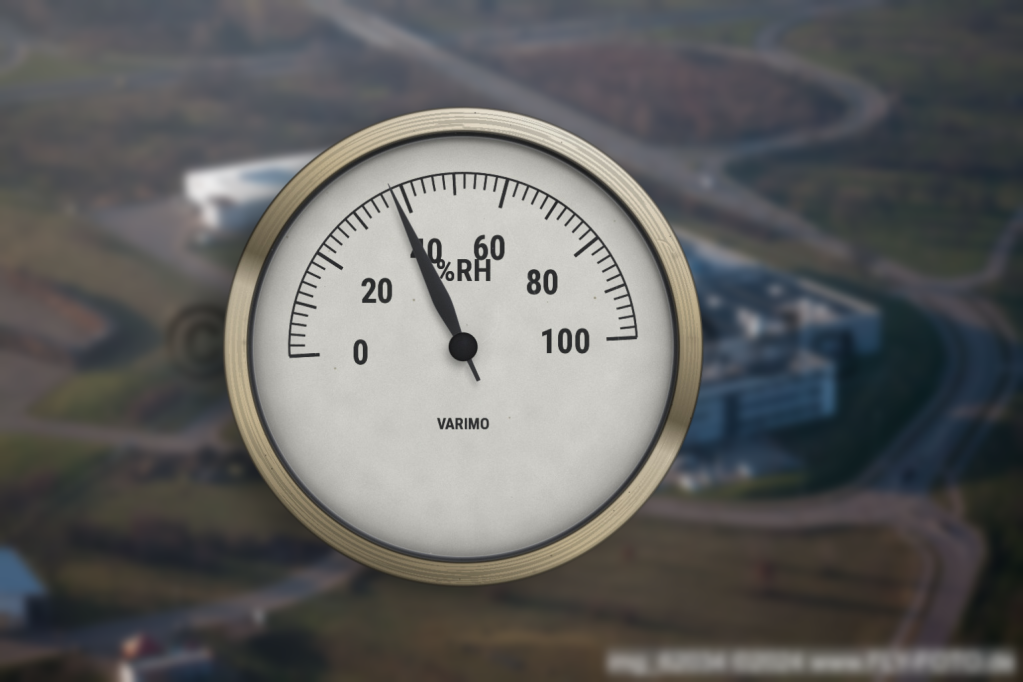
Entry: value=38 unit=%
